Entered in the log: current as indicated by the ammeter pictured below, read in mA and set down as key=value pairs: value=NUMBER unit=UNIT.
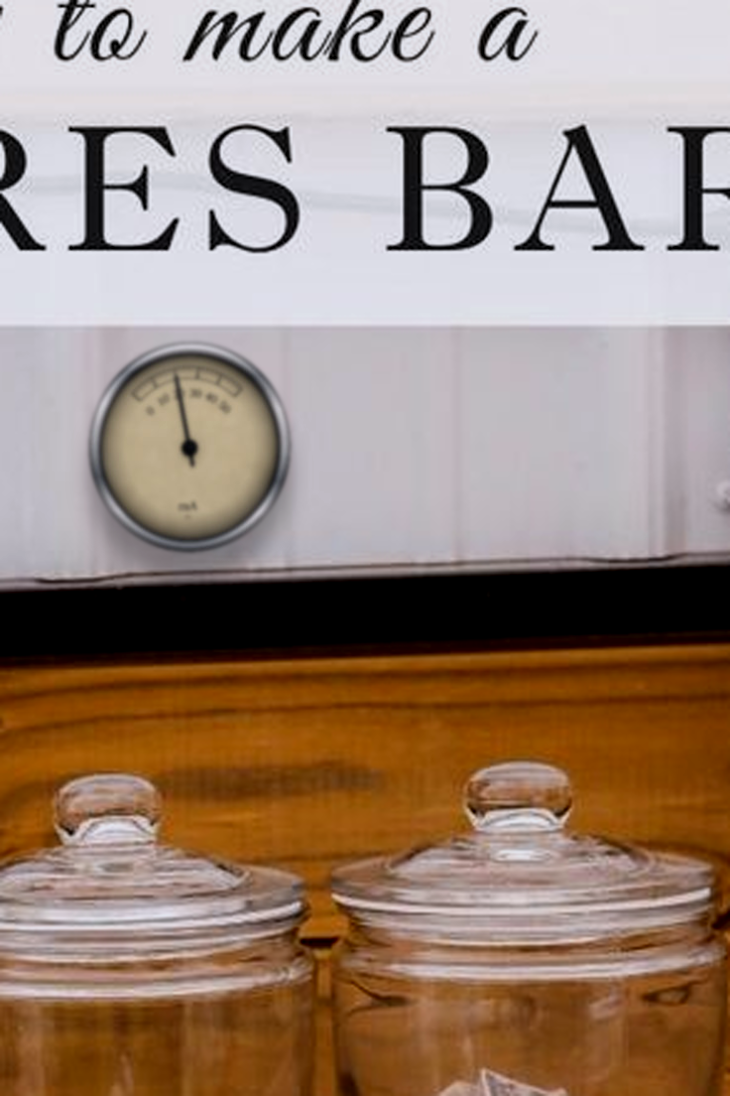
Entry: value=20 unit=mA
